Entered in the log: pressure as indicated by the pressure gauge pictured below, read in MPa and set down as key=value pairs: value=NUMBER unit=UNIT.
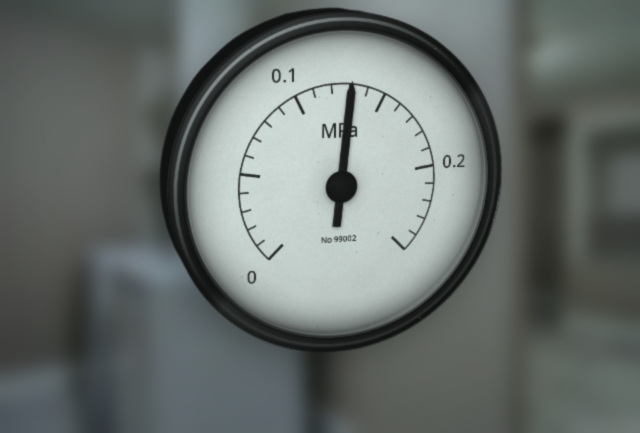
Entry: value=0.13 unit=MPa
